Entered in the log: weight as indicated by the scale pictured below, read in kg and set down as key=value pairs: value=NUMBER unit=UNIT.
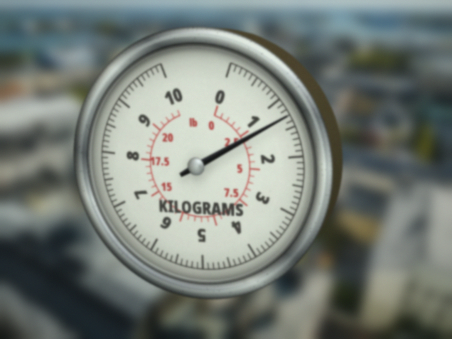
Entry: value=1.3 unit=kg
